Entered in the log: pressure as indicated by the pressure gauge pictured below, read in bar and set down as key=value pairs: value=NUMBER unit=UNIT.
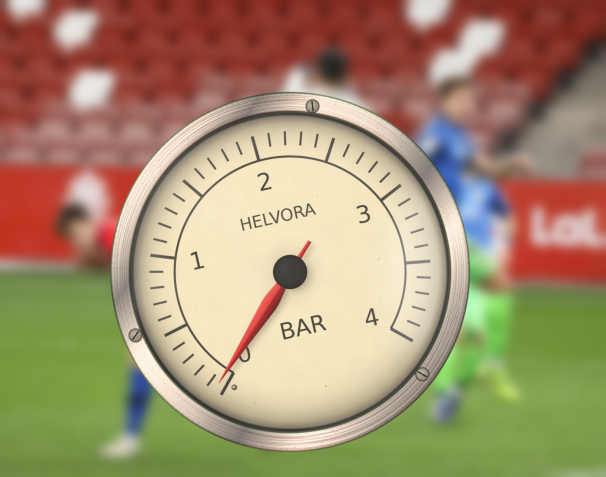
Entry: value=0.05 unit=bar
